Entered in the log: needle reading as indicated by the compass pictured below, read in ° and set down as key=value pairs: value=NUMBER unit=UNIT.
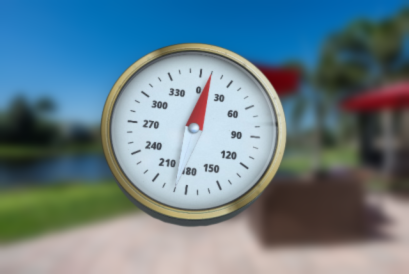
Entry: value=10 unit=°
